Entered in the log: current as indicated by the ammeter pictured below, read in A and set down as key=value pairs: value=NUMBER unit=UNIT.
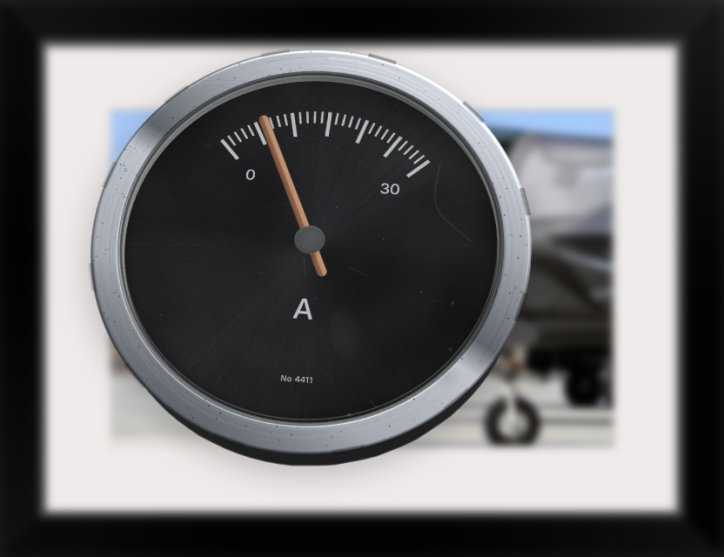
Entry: value=6 unit=A
